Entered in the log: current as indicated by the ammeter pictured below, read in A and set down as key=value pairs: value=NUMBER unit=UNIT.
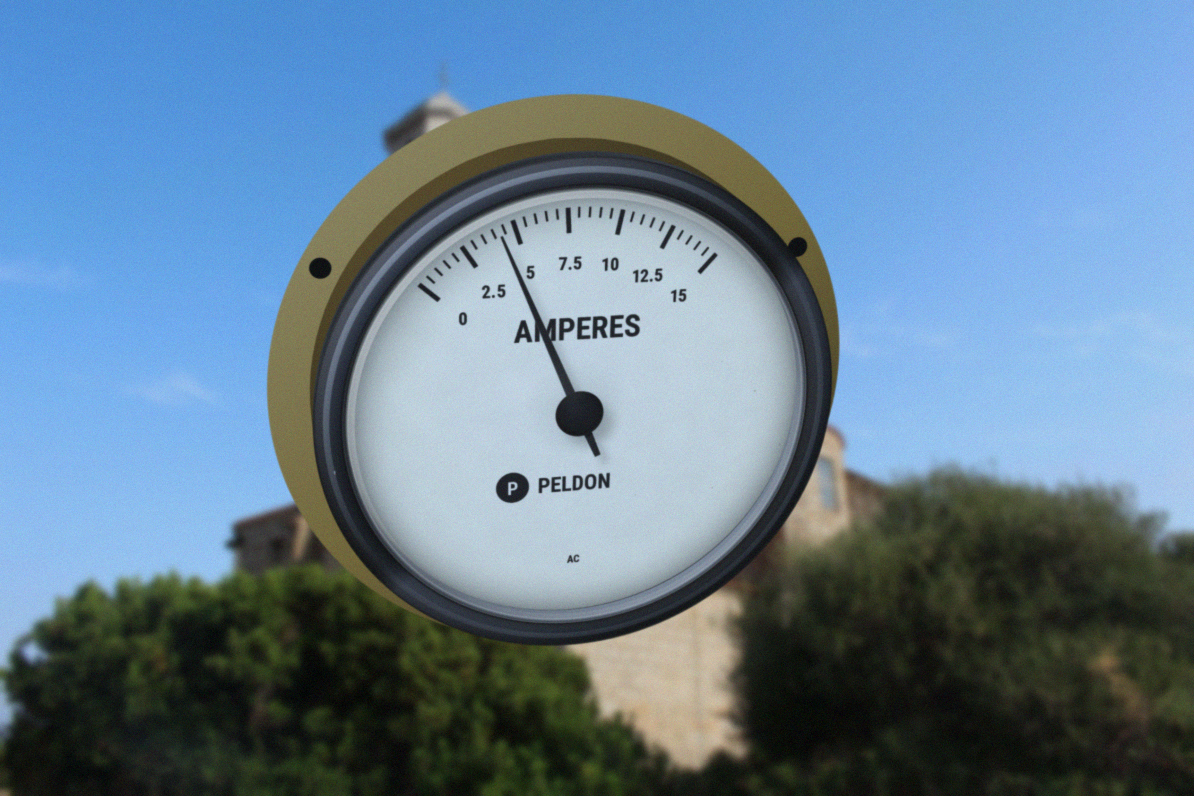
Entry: value=4.25 unit=A
